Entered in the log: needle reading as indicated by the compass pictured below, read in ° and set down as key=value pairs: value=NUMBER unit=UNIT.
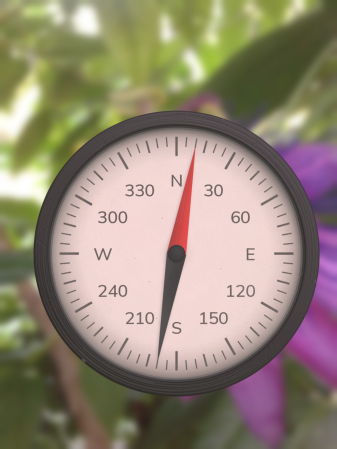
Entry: value=10 unit=°
